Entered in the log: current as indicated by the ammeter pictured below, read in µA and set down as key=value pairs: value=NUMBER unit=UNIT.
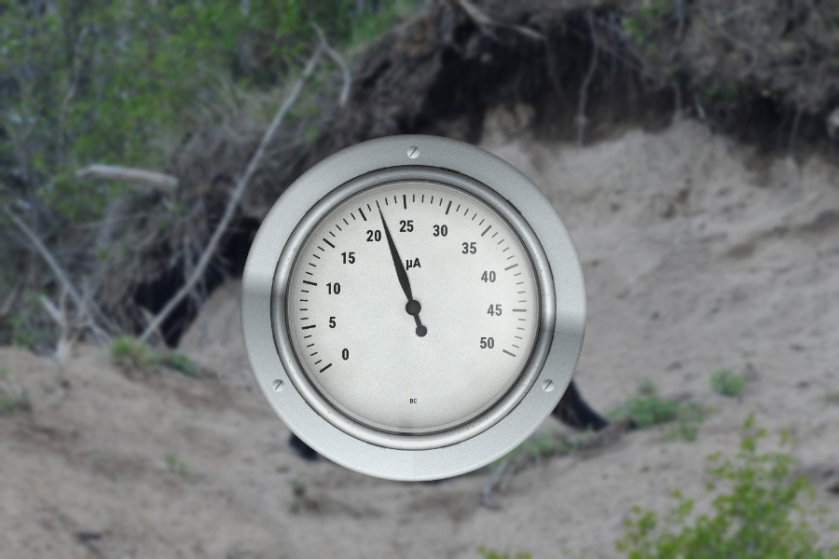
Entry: value=22 unit=µA
